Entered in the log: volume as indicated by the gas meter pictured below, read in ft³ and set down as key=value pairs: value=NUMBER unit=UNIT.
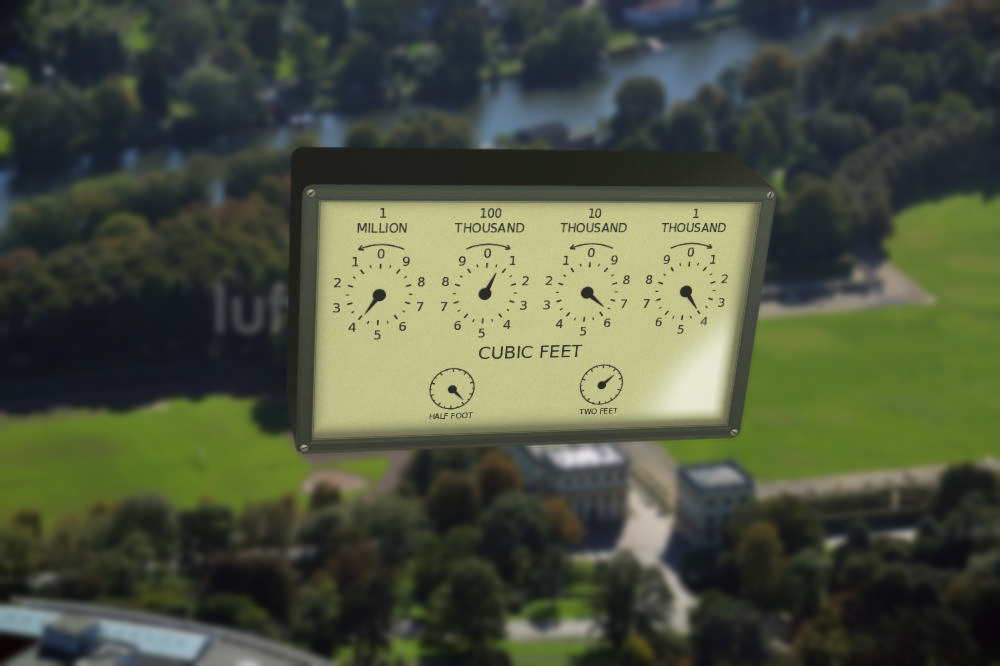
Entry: value=406400 unit=ft³
